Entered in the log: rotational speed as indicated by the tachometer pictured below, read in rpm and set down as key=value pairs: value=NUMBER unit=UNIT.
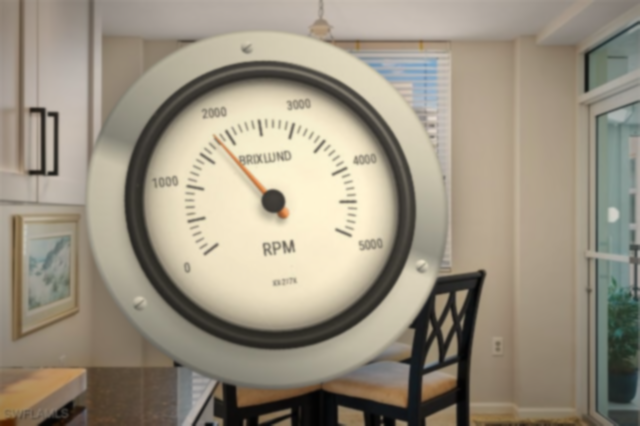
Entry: value=1800 unit=rpm
